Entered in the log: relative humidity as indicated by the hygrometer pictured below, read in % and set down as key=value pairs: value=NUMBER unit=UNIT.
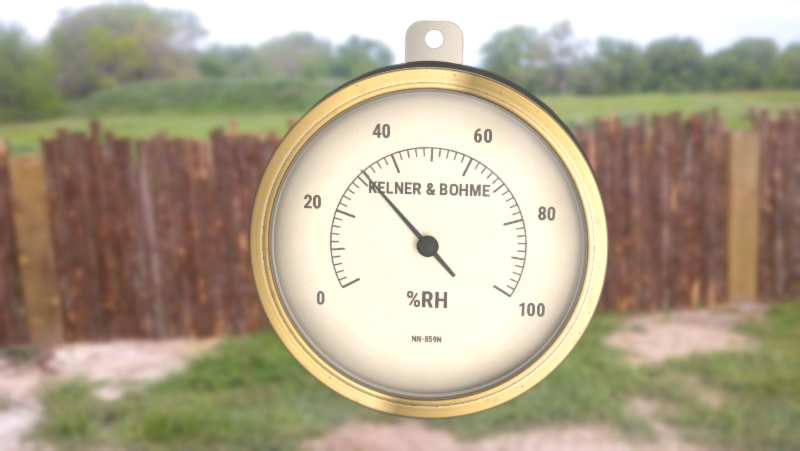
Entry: value=32 unit=%
